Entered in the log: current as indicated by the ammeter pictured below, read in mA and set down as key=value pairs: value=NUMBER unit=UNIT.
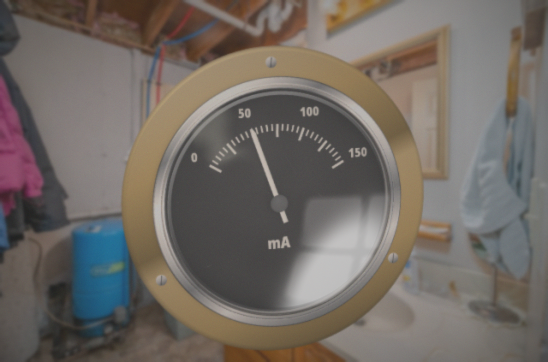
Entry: value=50 unit=mA
